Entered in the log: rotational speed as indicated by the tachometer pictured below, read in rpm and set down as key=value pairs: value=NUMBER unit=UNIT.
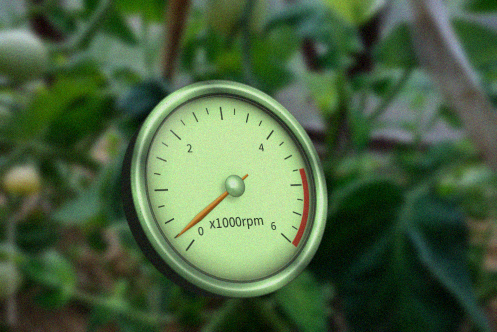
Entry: value=250 unit=rpm
